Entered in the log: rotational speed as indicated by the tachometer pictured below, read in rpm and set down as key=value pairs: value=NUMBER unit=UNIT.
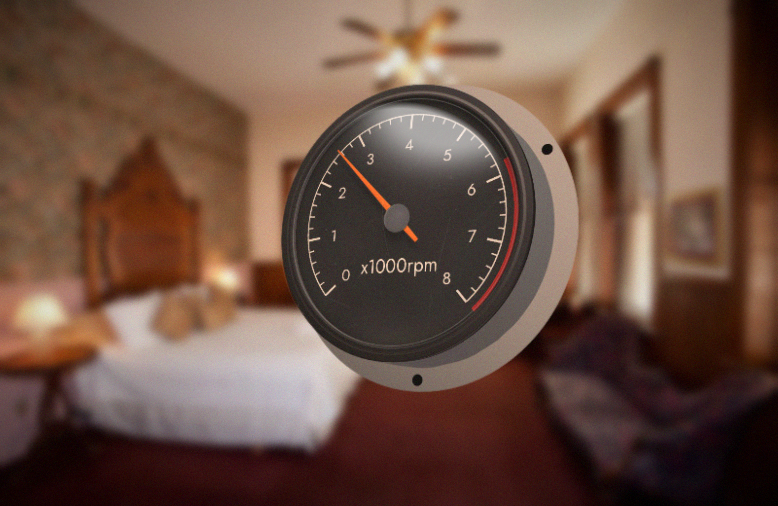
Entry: value=2600 unit=rpm
